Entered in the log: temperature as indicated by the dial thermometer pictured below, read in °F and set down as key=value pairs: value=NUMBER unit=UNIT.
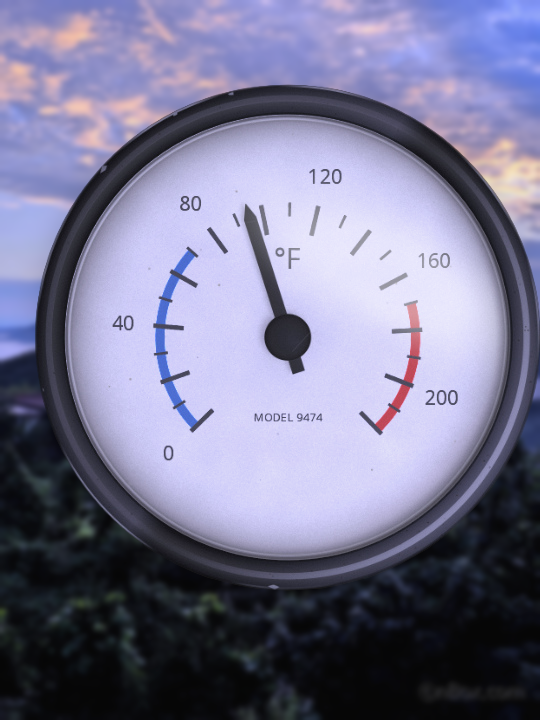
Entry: value=95 unit=°F
